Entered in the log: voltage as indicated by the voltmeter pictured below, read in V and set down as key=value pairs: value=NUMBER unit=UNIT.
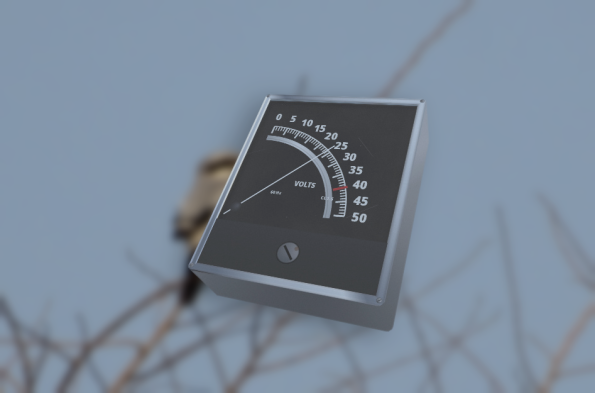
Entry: value=25 unit=V
